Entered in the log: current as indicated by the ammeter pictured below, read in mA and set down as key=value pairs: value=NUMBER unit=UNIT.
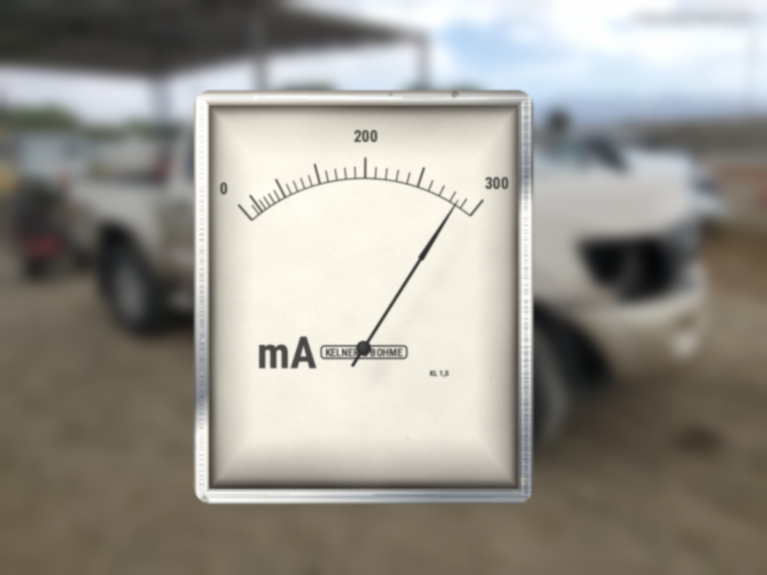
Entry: value=285 unit=mA
